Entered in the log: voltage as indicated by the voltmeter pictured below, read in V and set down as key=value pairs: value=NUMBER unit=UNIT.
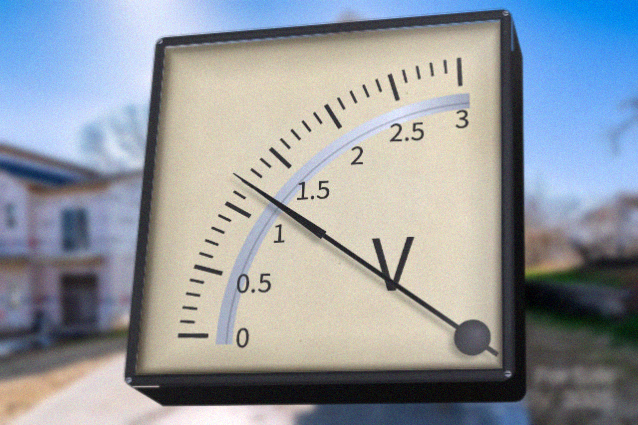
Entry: value=1.2 unit=V
